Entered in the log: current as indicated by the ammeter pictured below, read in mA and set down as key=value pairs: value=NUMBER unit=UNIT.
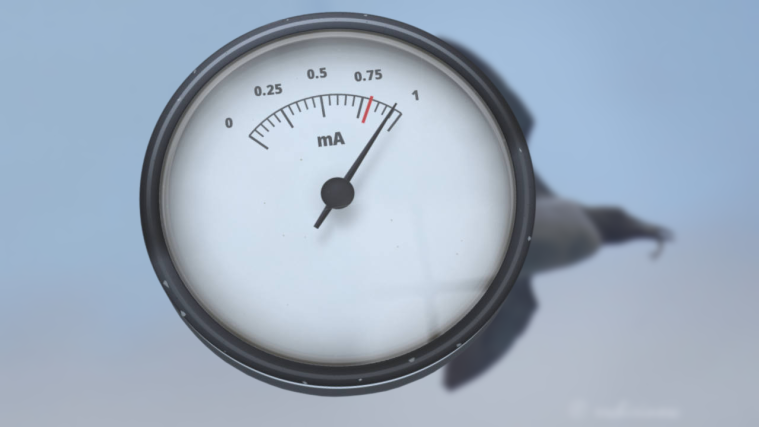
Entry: value=0.95 unit=mA
